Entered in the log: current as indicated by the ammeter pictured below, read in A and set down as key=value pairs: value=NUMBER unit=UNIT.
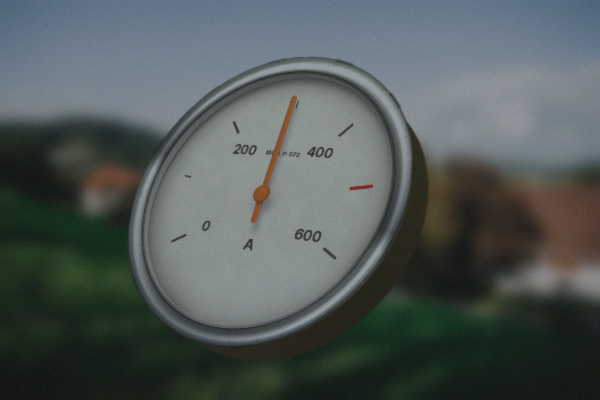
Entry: value=300 unit=A
